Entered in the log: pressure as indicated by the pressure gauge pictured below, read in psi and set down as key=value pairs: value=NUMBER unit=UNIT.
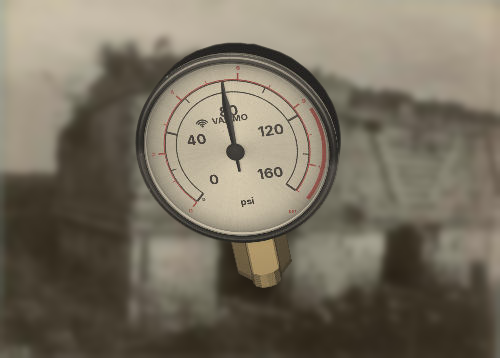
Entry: value=80 unit=psi
